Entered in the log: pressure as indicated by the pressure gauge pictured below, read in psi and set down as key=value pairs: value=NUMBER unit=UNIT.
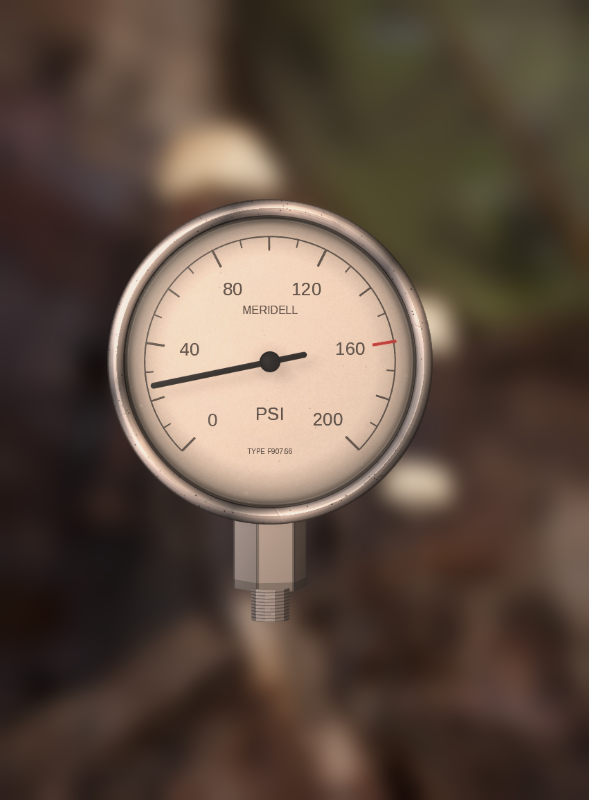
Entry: value=25 unit=psi
